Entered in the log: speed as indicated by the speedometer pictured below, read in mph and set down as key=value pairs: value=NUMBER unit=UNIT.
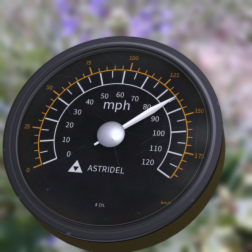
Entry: value=85 unit=mph
